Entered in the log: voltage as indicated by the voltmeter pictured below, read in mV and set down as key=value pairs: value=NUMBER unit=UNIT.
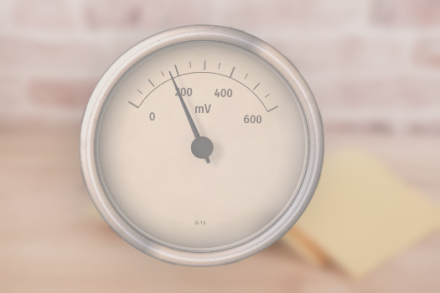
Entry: value=175 unit=mV
